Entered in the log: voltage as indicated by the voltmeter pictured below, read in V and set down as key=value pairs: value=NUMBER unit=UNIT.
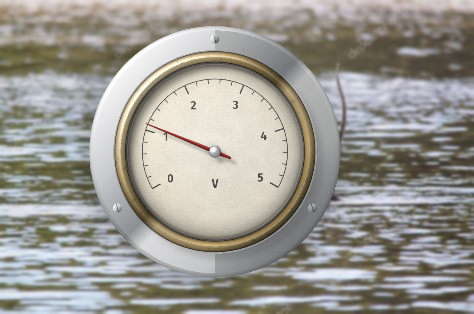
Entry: value=1.1 unit=V
